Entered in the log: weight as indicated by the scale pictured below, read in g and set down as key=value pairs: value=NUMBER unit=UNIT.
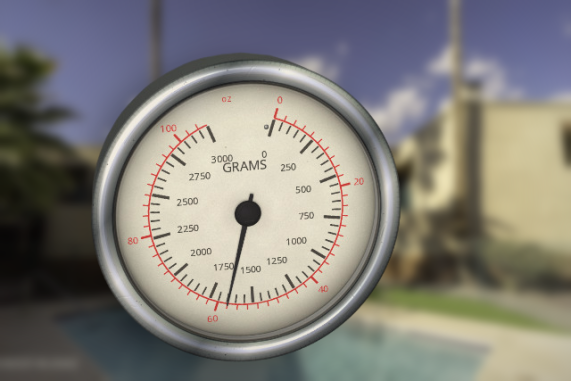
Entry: value=1650 unit=g
